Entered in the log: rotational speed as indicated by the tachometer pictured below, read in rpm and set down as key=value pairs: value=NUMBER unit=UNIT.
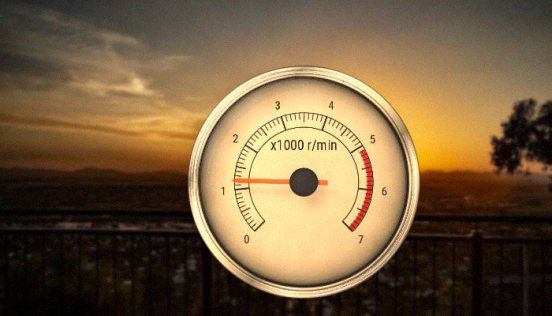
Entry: value=1200 unit=rpm
